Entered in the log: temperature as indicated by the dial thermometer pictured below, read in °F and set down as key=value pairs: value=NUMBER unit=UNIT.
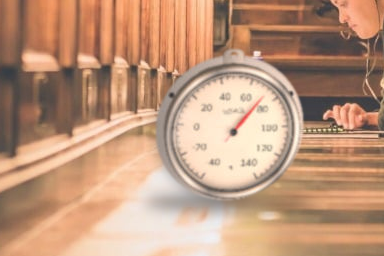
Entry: value=72 unit=°F
